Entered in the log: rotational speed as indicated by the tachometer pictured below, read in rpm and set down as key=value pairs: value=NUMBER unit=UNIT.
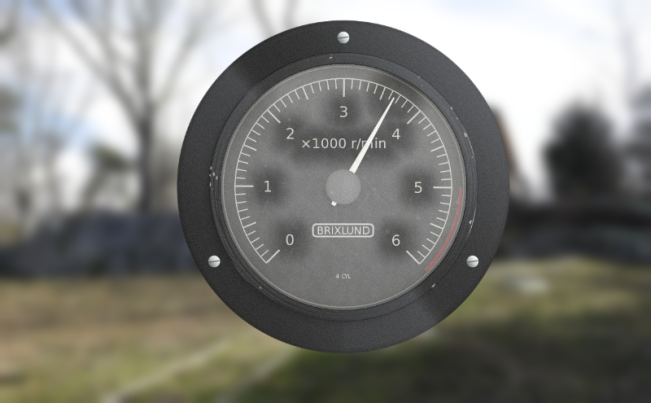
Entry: value=3650 unit=rpm
